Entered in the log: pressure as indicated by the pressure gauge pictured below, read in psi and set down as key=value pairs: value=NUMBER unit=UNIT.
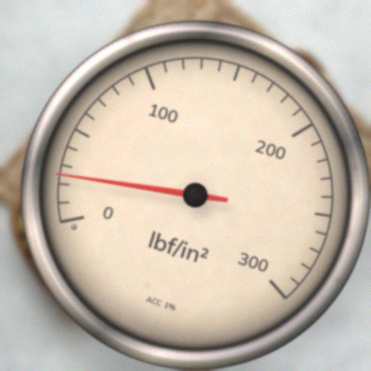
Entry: value=25 unit=psi
